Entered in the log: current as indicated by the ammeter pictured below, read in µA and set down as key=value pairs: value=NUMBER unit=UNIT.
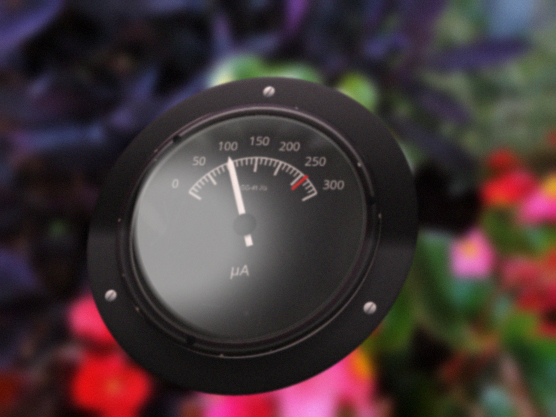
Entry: value=100 unit=µA
